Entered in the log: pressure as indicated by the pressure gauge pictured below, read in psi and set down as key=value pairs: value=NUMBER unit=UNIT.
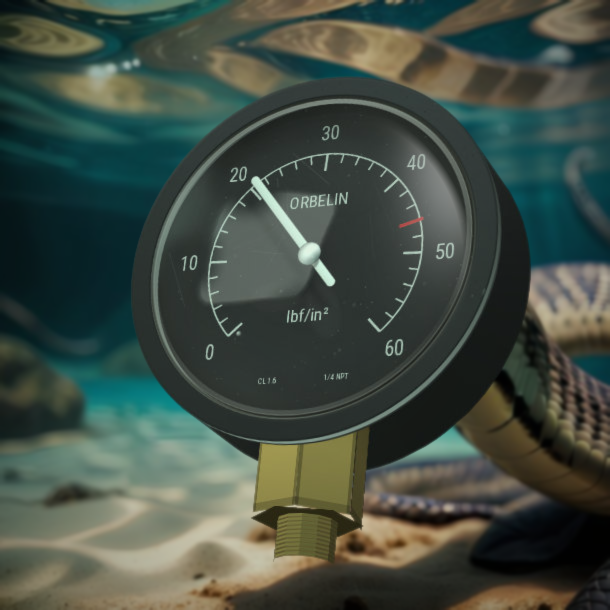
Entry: value=21 unit=psi
